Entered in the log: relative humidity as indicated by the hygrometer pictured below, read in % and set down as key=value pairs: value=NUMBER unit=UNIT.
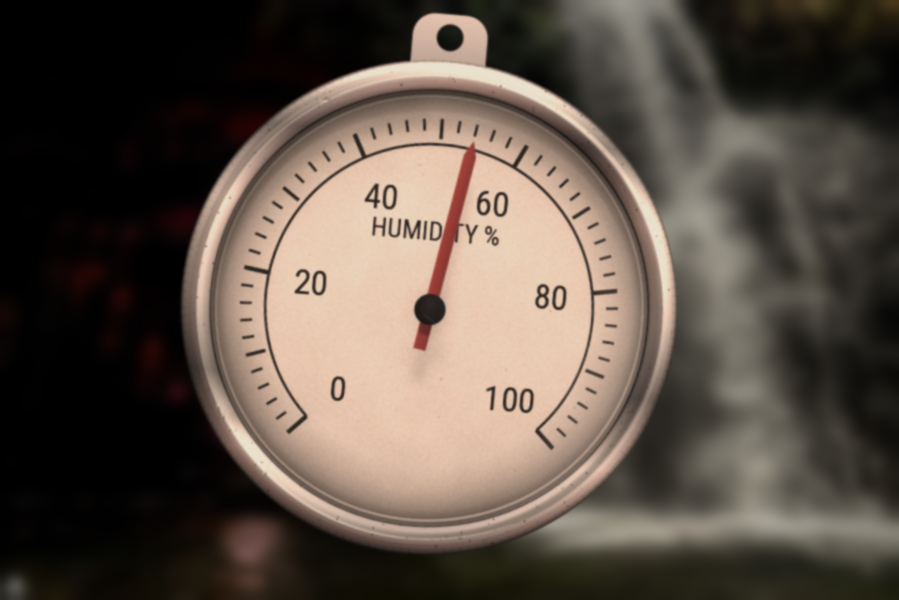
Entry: value=54 unit=%
